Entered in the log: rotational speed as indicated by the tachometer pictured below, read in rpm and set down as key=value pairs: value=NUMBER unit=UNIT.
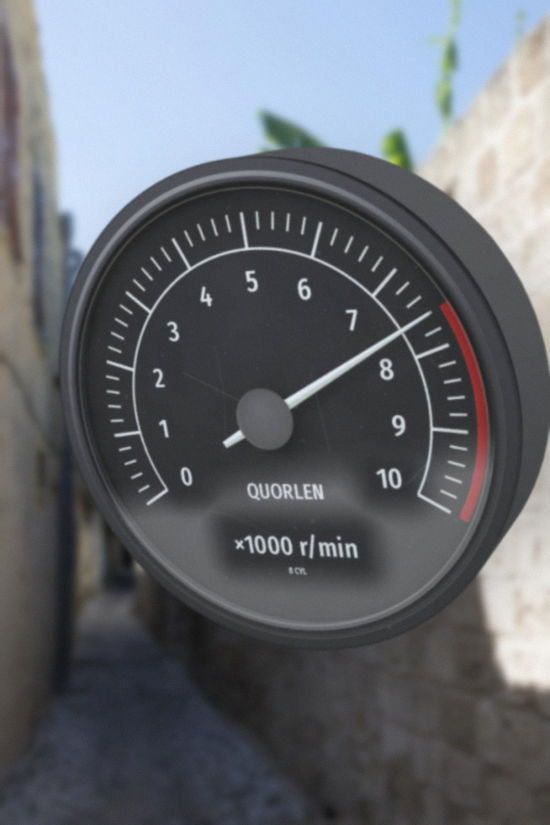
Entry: value=7600 unit=rpm
